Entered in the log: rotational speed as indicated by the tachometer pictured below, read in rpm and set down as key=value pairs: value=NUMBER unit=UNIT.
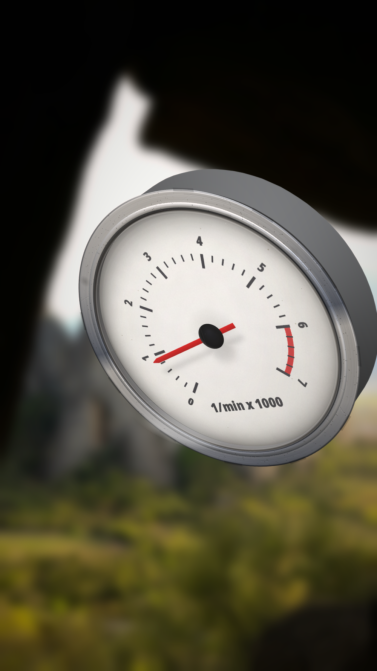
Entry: value=900 unit=rpm
